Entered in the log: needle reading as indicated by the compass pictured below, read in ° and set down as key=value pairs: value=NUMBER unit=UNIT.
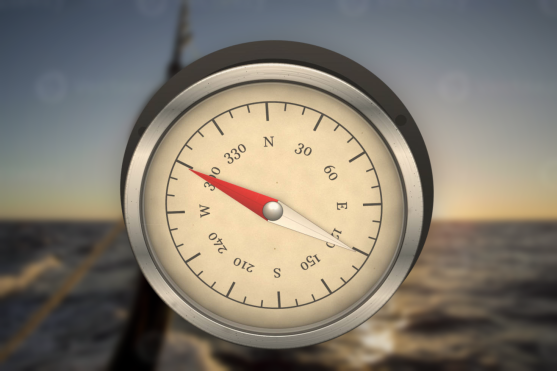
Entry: value=300 unit=°
